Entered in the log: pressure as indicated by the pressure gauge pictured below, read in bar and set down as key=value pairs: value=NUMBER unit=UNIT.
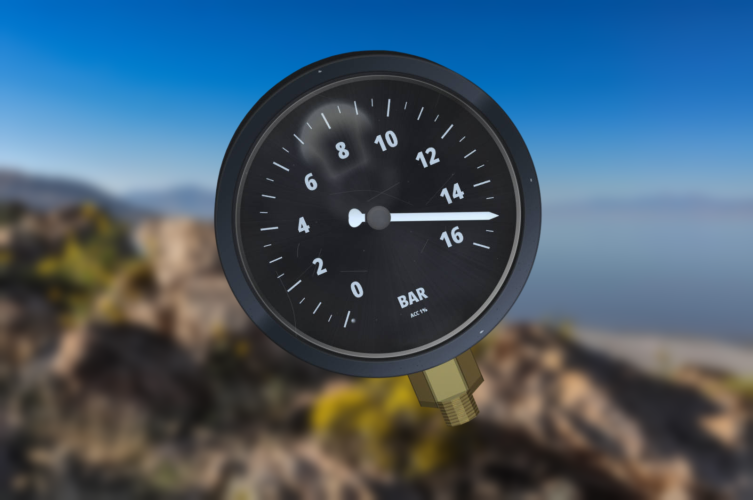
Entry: value=15 unit=bar
